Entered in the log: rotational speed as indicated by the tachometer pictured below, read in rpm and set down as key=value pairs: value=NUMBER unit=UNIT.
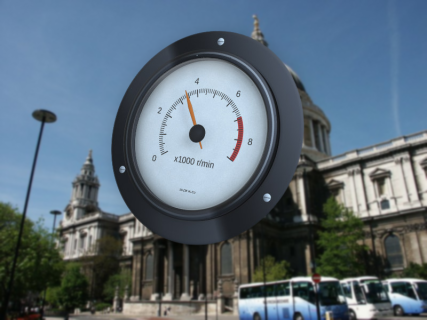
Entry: value=3500 unit=rpm
